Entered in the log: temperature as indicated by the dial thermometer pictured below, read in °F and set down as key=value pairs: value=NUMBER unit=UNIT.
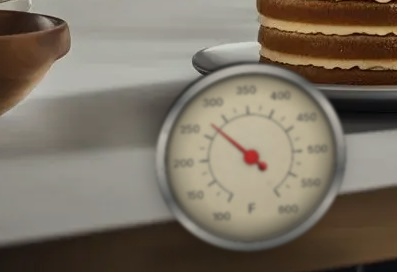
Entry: value=275 unit=°F
